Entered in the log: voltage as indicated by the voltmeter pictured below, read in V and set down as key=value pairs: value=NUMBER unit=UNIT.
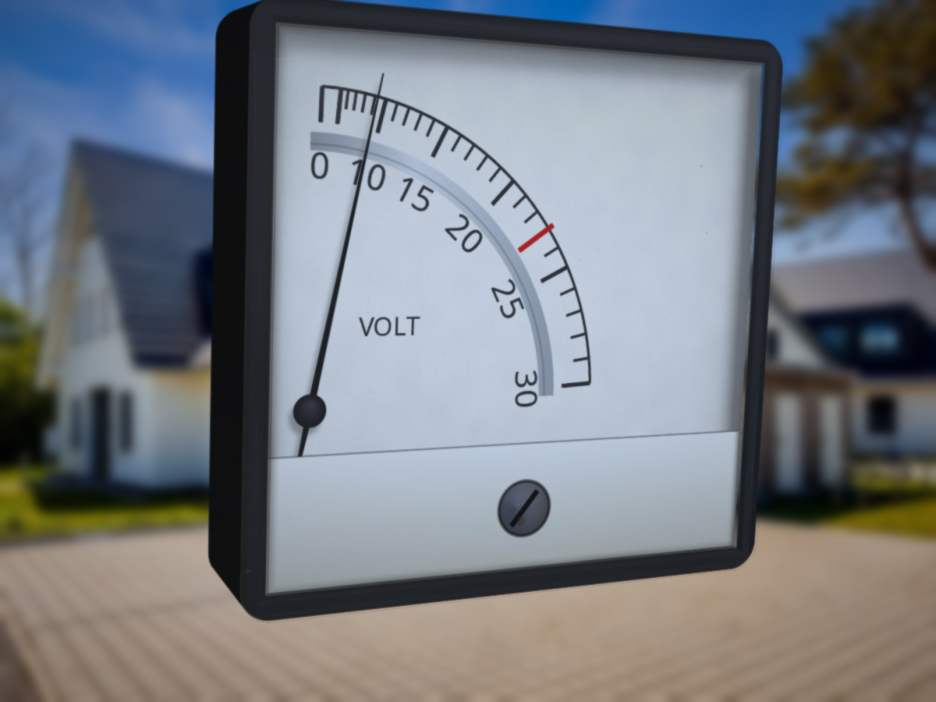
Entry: value=9 unit=V
